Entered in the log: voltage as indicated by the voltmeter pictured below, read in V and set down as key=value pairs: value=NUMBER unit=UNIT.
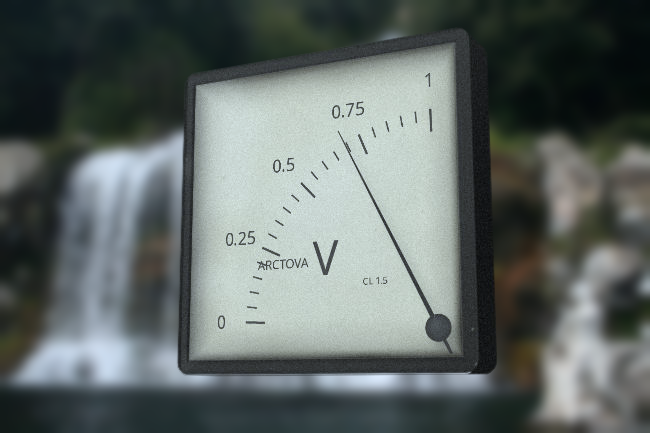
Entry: value=0.7 unit=V
